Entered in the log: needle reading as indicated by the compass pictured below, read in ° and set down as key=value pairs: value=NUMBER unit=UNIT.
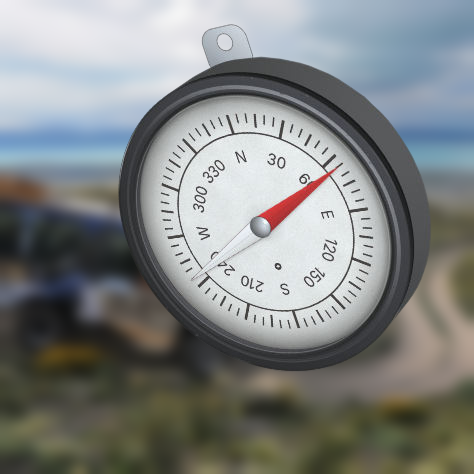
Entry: value=65 unit=°
